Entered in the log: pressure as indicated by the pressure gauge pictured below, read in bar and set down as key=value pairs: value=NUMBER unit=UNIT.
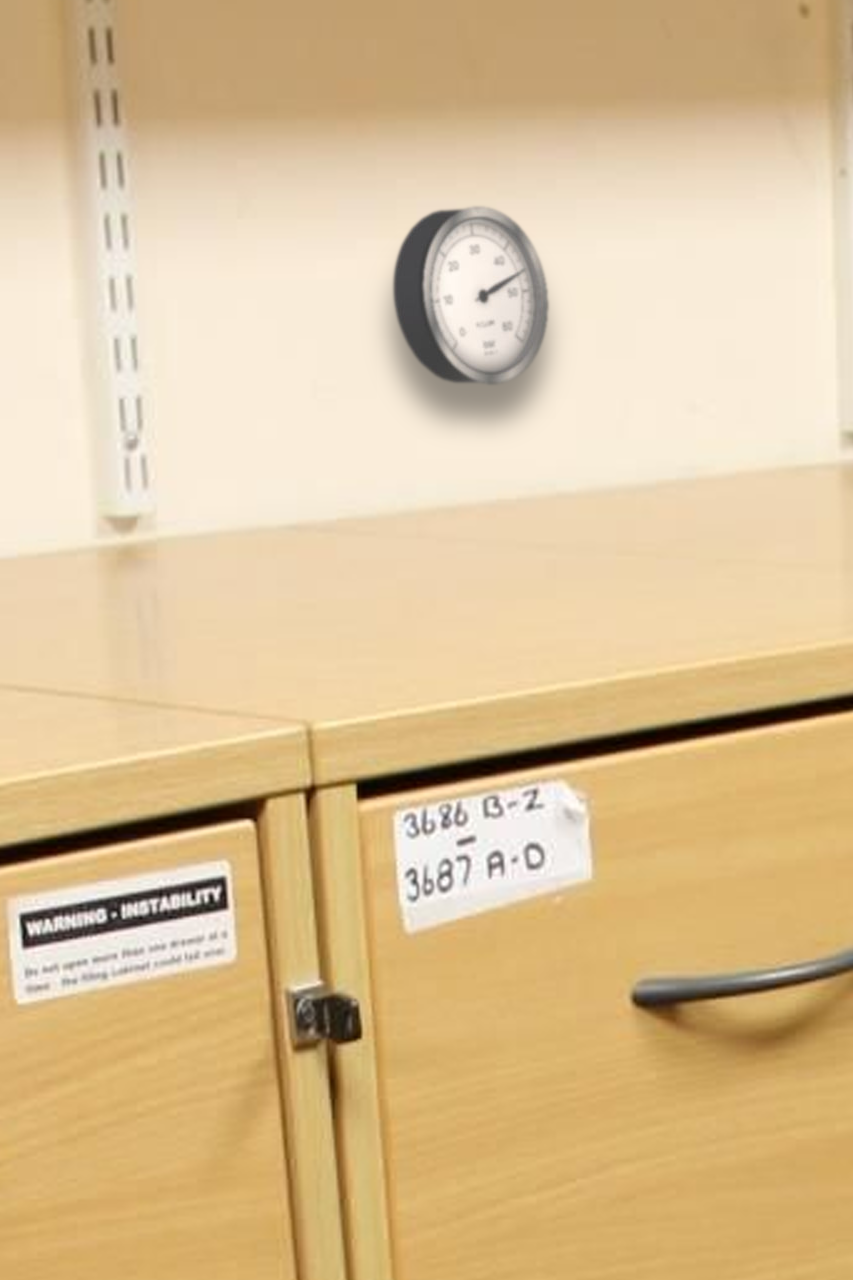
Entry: value=46 unit=bar
